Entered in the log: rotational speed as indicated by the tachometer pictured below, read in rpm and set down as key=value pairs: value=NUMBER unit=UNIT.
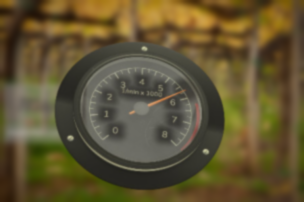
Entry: value=5750 unit=rpm
